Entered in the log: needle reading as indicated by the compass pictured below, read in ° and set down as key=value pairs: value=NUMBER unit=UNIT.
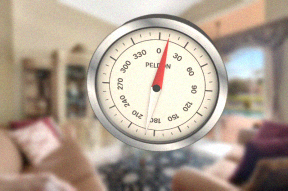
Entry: value=10 unit=°
